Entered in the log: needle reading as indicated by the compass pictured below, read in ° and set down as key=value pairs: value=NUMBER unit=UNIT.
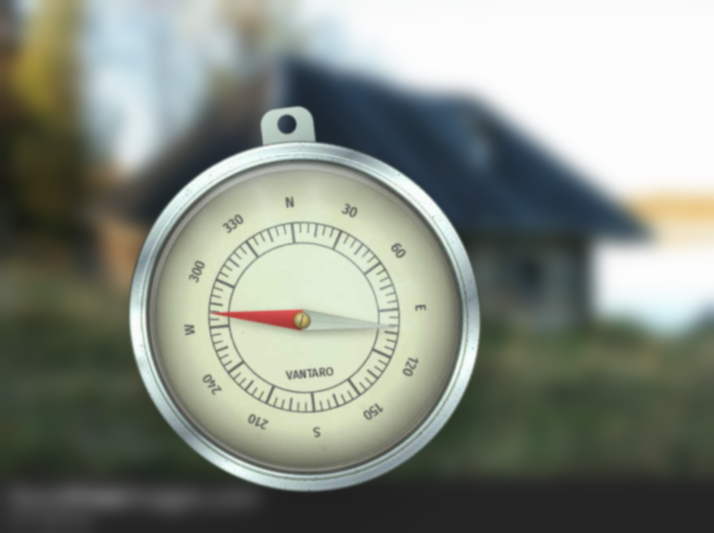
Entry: value=280 unit=°
